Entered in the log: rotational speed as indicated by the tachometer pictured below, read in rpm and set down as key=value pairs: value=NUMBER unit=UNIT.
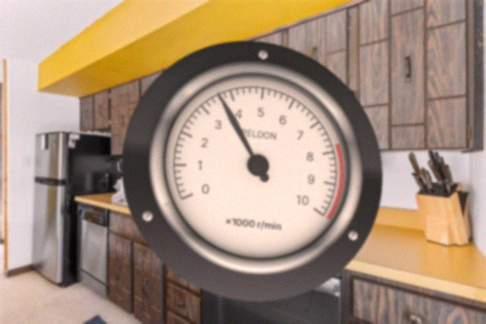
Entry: value=3600 unit=rpm
